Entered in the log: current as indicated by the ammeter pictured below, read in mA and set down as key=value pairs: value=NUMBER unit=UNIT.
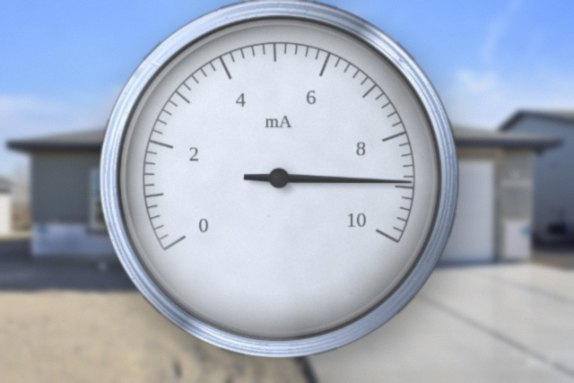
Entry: value=8.9 unit=mA
